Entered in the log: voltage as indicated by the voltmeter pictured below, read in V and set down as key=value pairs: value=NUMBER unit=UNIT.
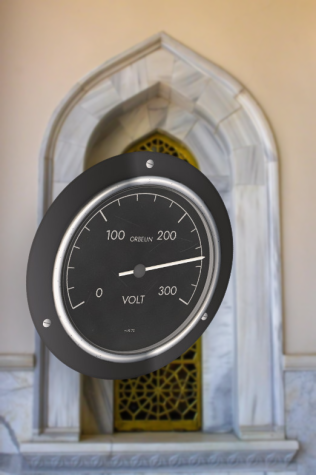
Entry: value=250 unit=V
